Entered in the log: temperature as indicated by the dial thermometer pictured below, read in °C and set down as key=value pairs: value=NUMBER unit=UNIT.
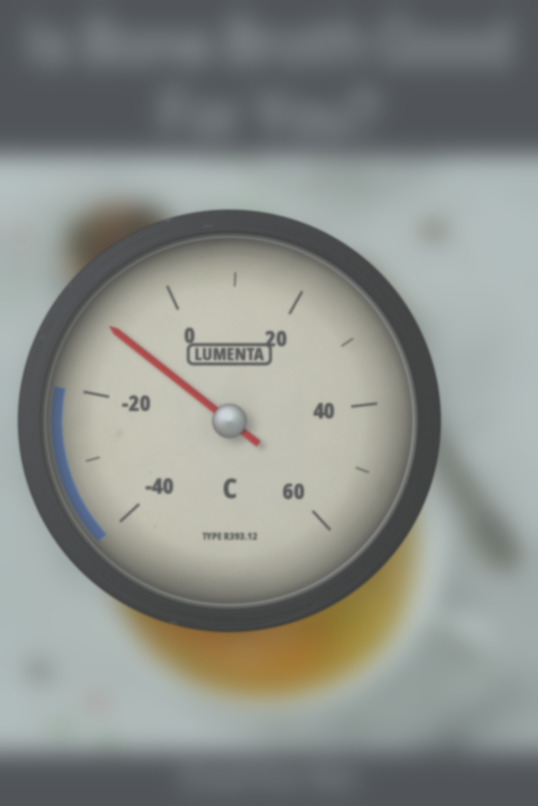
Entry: value=-10 unit=°C
